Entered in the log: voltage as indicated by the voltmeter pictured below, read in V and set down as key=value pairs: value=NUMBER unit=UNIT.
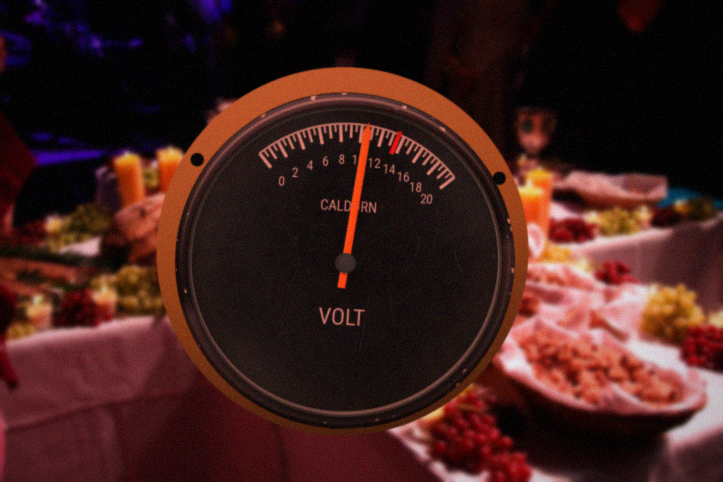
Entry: value=10.5 unit=V
